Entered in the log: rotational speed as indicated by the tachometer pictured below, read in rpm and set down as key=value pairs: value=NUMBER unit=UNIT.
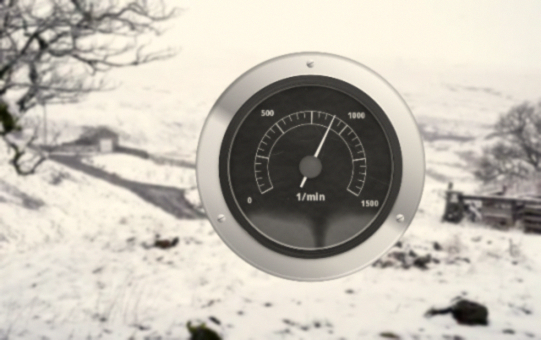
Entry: value=900 unit=rpm
